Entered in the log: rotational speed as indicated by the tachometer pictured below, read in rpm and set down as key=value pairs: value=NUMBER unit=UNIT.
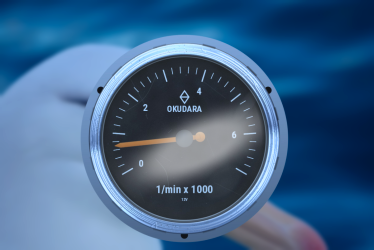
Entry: value=700 unit=rpm
